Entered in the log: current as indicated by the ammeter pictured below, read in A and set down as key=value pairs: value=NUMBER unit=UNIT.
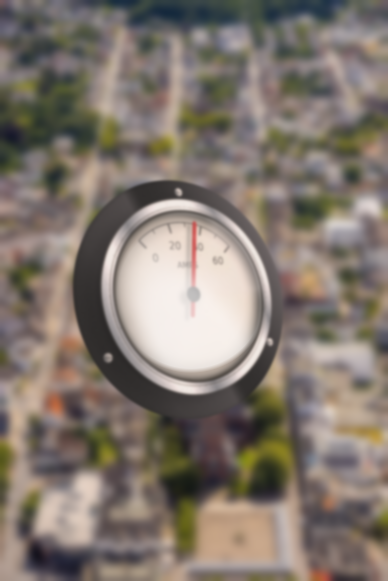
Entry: value=35 unit=A
